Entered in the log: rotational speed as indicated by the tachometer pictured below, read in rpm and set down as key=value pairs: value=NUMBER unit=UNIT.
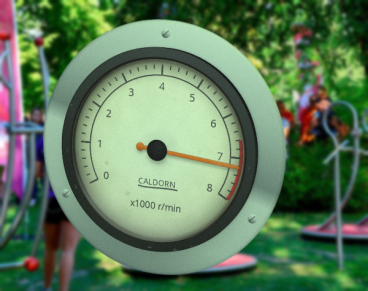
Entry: value=7200 unit=rpm
